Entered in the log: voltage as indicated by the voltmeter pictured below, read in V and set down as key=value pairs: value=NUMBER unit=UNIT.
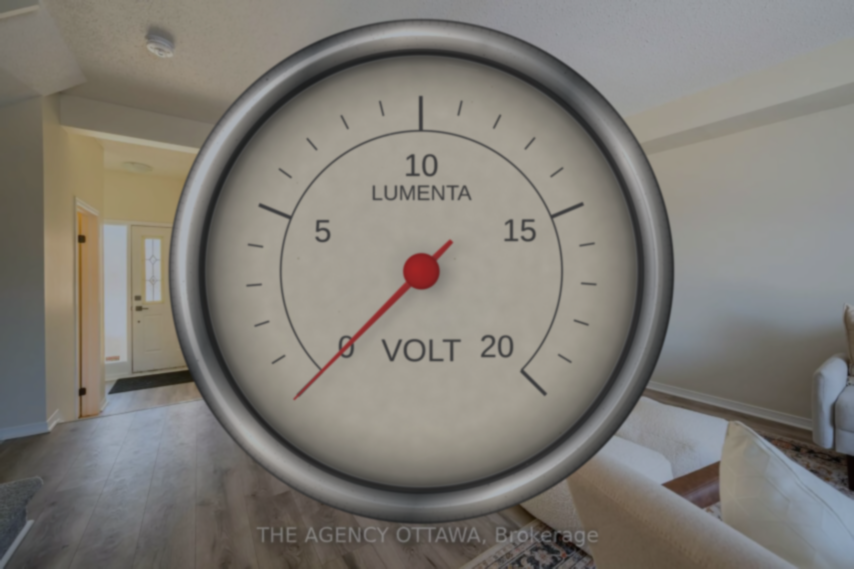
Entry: value=0 unit=V
